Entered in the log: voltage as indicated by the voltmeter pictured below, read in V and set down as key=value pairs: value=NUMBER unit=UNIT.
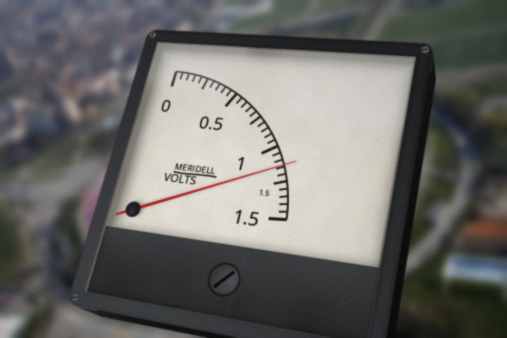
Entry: value=1.15 unit=V
